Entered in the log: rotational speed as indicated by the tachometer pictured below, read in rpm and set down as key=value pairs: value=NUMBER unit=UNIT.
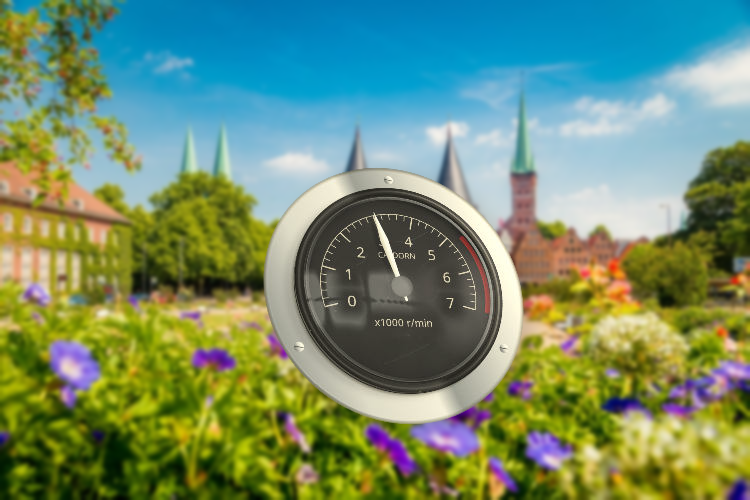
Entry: value=3000 unit=rpm
